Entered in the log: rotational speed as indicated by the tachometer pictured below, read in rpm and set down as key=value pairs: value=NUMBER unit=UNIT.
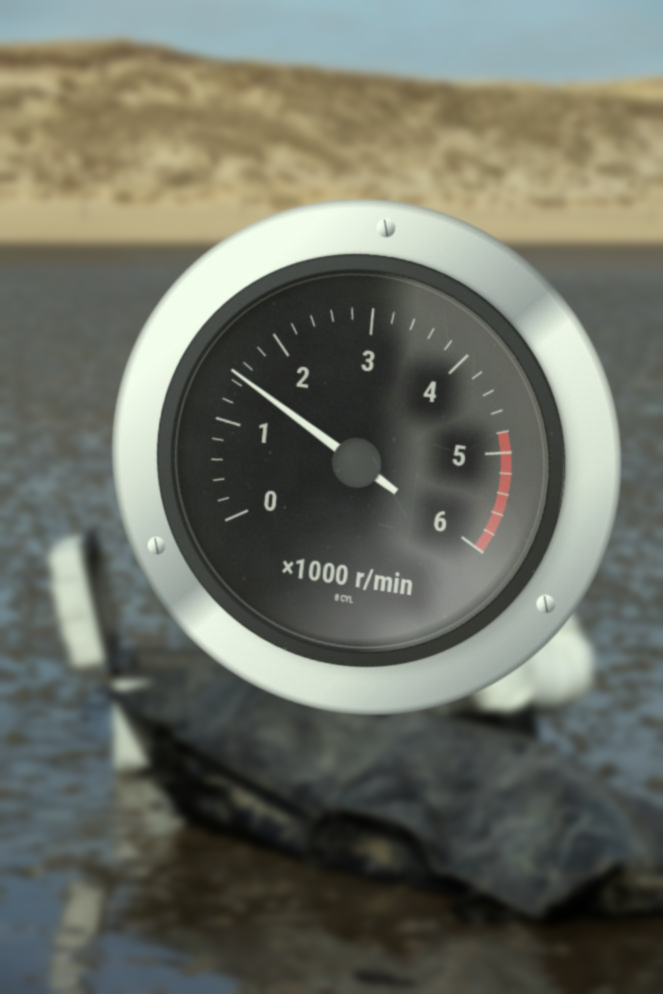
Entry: value=1500 unit=rpm
